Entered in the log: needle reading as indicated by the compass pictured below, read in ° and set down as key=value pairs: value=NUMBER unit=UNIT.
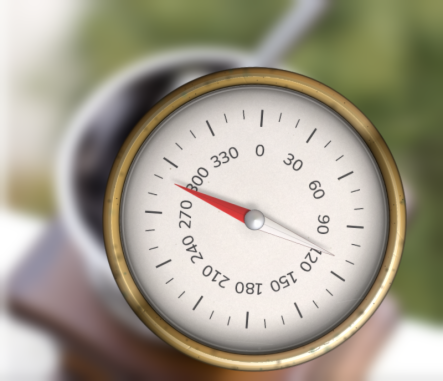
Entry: value=290 unit=°
